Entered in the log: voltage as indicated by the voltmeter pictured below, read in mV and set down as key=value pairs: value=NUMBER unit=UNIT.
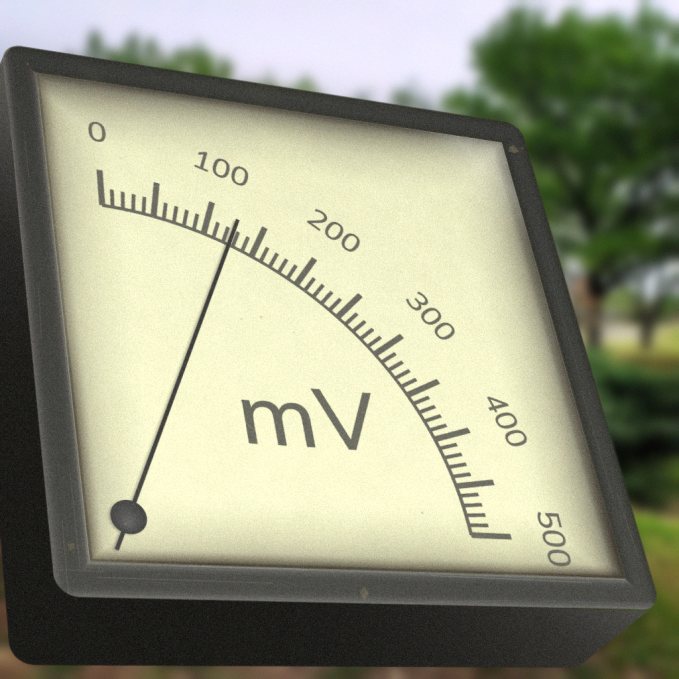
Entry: value=125 unit=mV
